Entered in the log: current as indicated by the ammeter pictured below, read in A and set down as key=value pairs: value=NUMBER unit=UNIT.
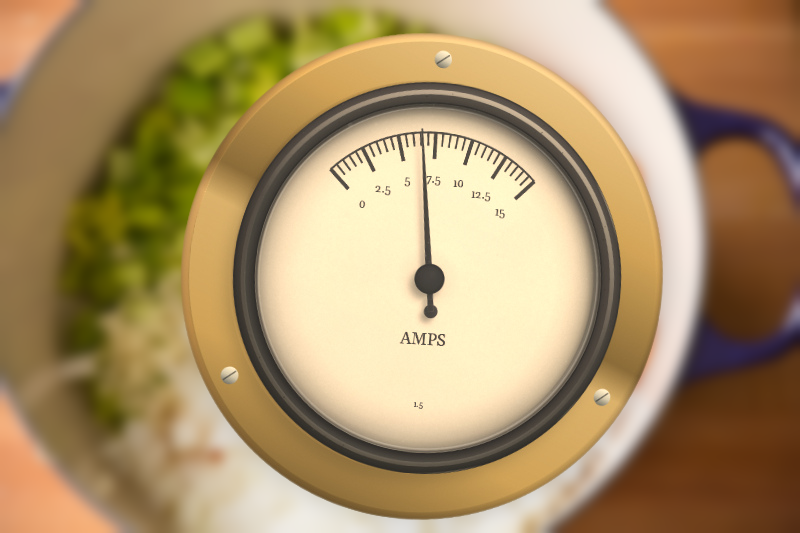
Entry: value=6.5 unit=A
